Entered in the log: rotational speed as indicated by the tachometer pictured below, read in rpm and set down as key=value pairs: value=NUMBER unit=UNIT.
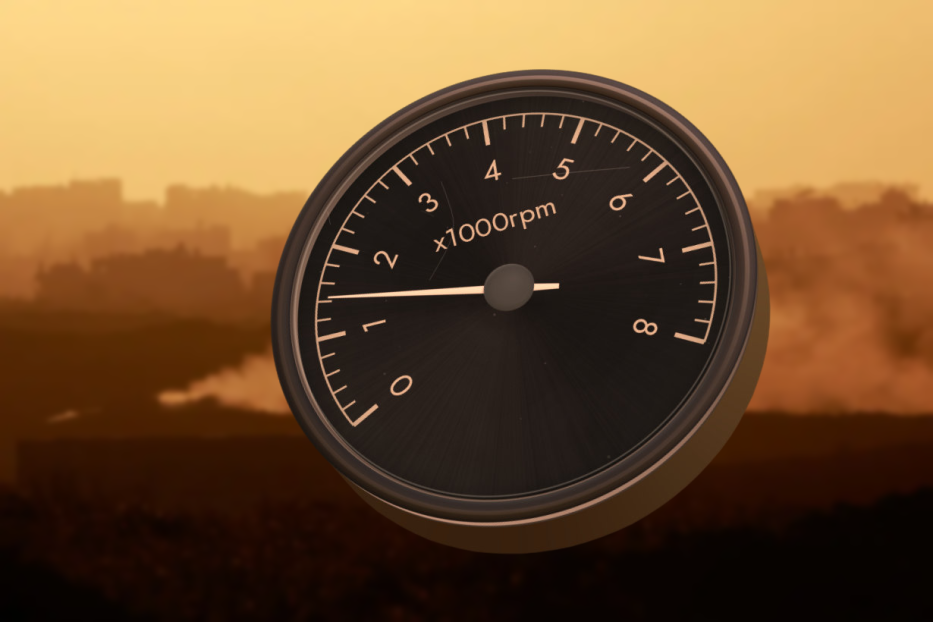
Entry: value=1400 unit=rpm
